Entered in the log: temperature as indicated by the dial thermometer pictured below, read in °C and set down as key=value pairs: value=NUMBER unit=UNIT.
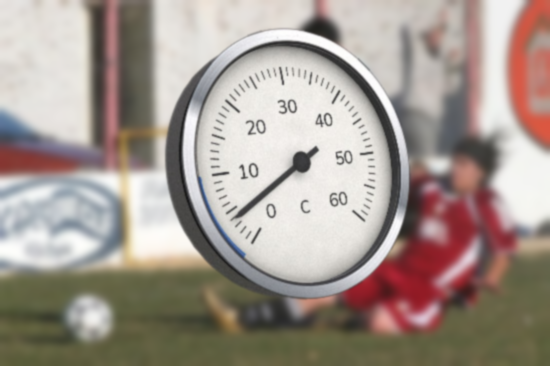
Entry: value=4 unit=°C
